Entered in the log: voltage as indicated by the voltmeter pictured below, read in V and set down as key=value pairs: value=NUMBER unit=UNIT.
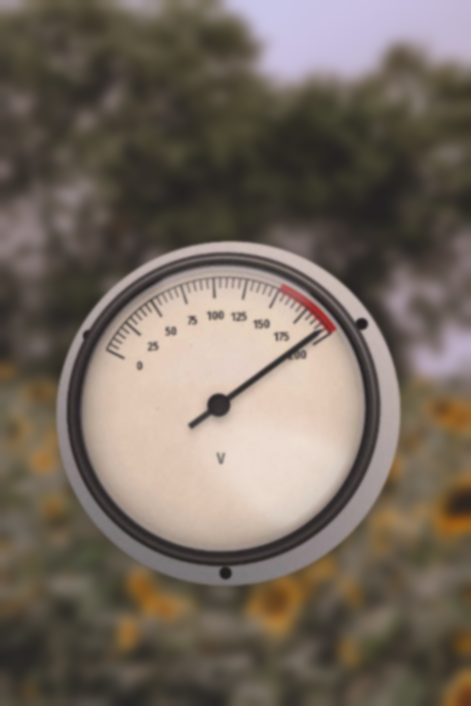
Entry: value=195 unit=V
